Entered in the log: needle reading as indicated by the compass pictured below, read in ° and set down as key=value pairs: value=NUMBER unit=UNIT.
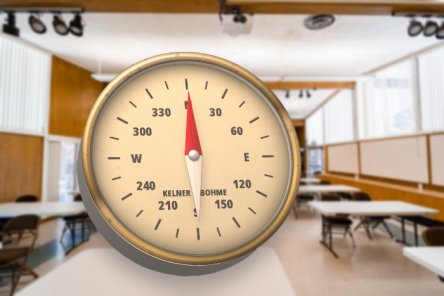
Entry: value=0 unit=°
